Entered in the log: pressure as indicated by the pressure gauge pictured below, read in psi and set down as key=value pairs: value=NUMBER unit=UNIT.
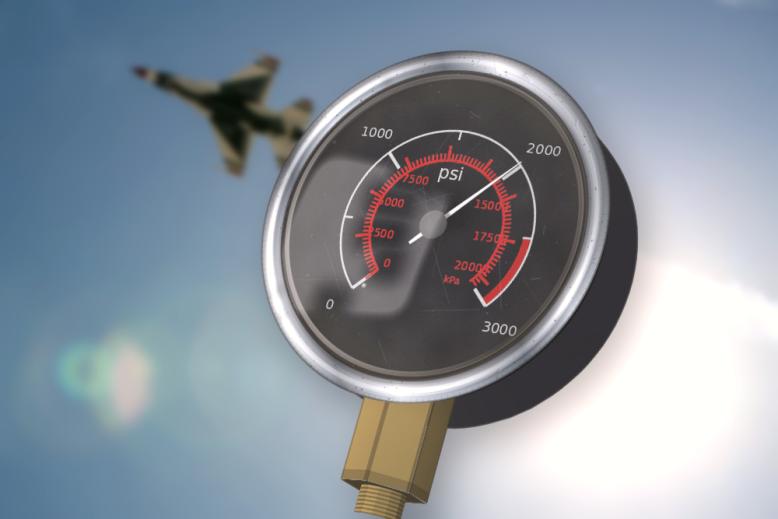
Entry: value=2000 unit=psi
